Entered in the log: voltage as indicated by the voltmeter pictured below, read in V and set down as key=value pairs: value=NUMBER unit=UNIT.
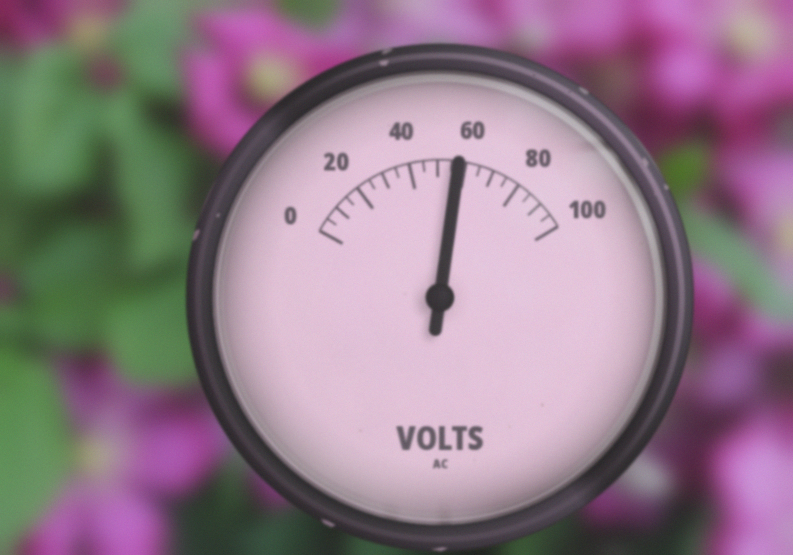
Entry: value=57.5 unit=V
